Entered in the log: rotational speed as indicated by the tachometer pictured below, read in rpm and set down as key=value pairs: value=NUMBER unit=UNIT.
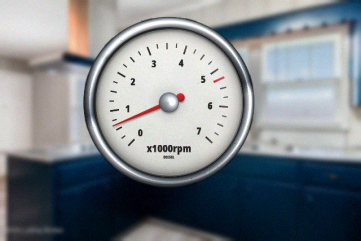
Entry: value=625 unit=rpm
